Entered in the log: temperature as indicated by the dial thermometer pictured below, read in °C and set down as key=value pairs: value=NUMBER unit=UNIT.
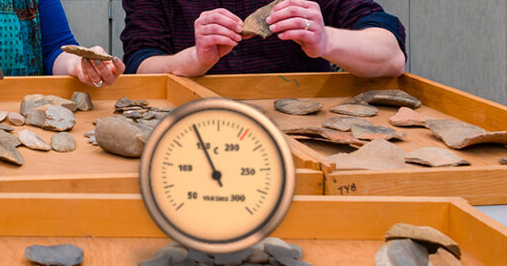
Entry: value=150 unit=°C
